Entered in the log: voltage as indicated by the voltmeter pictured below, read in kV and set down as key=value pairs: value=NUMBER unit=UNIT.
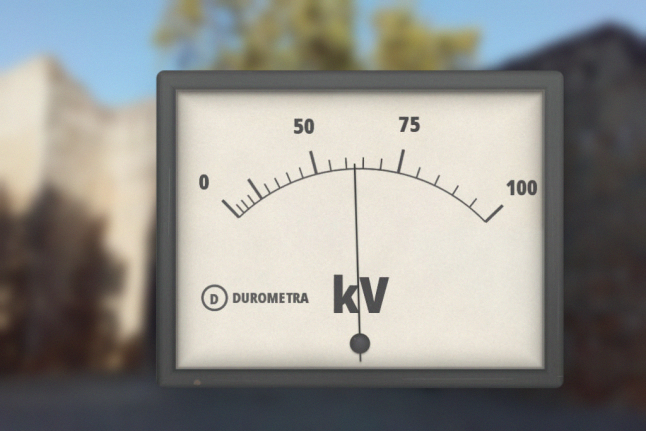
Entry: value=62.5 unit=kV
